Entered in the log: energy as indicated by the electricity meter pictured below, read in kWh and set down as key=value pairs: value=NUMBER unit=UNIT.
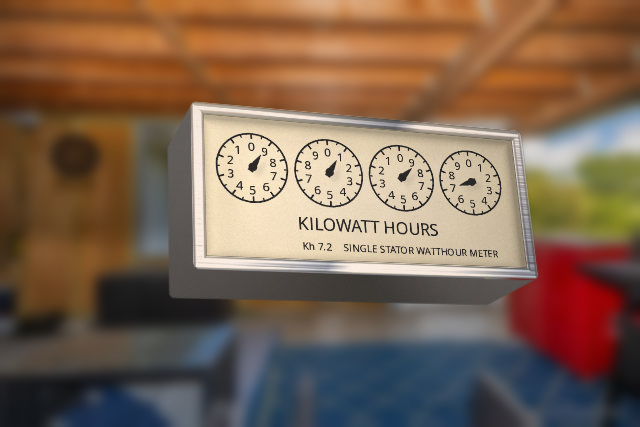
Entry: value=9087 unit=kWh
